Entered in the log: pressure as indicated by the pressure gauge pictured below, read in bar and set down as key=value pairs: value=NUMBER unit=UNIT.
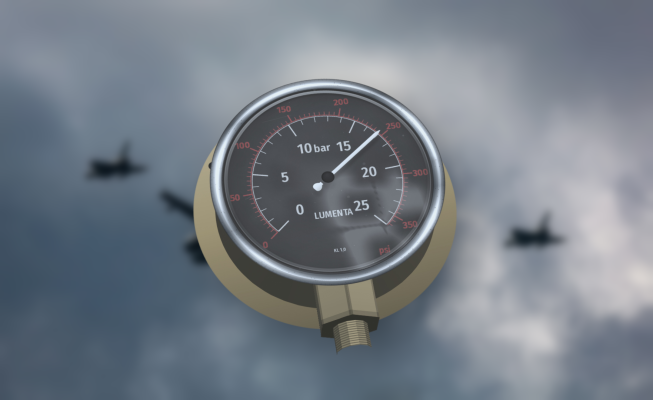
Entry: value=17 unit=bar
